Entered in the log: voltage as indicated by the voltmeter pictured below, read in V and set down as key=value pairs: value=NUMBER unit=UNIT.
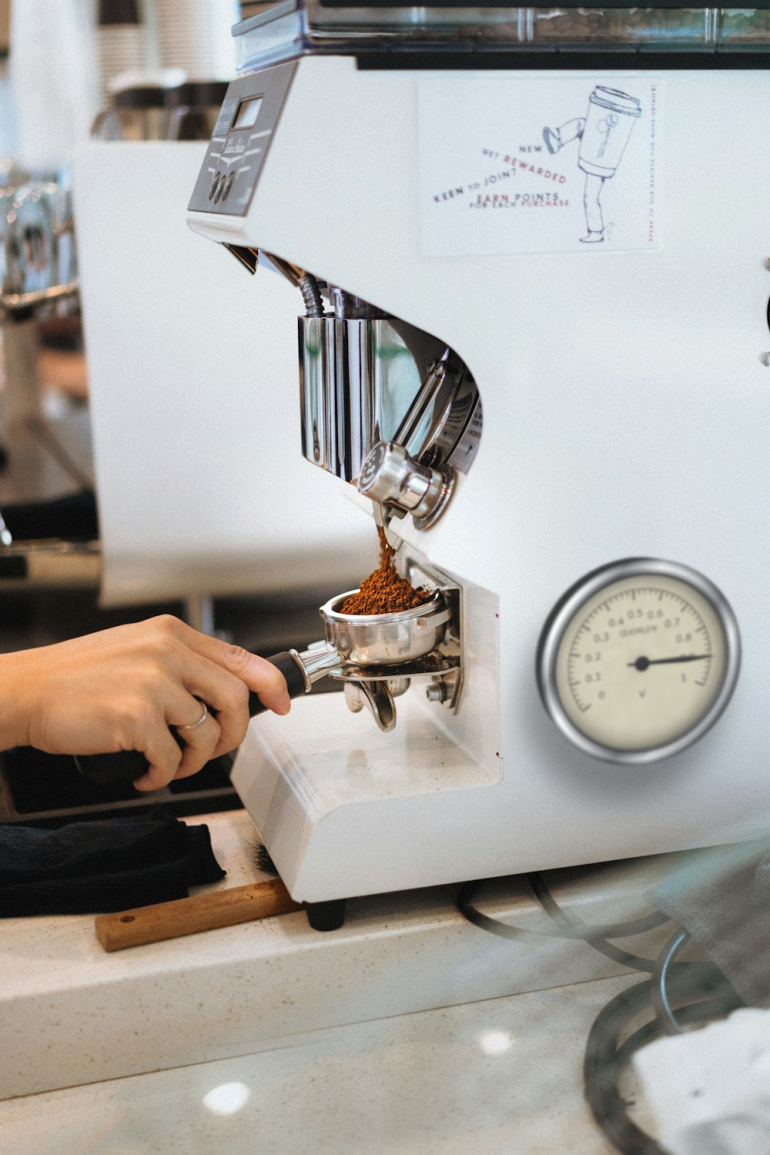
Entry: value=0.9 unit=V
